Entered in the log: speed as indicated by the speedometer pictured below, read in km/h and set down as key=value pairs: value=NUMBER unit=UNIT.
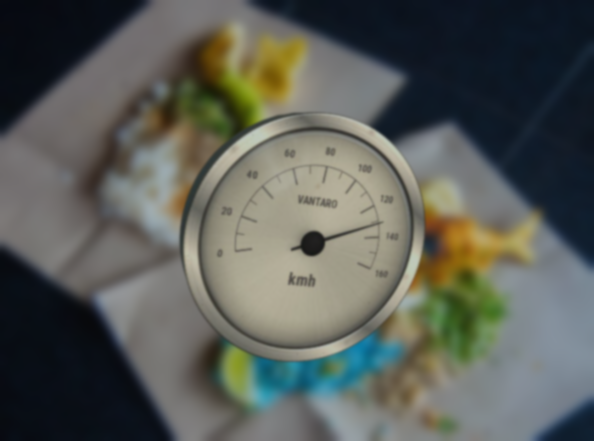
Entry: value=130 unit=km/h
